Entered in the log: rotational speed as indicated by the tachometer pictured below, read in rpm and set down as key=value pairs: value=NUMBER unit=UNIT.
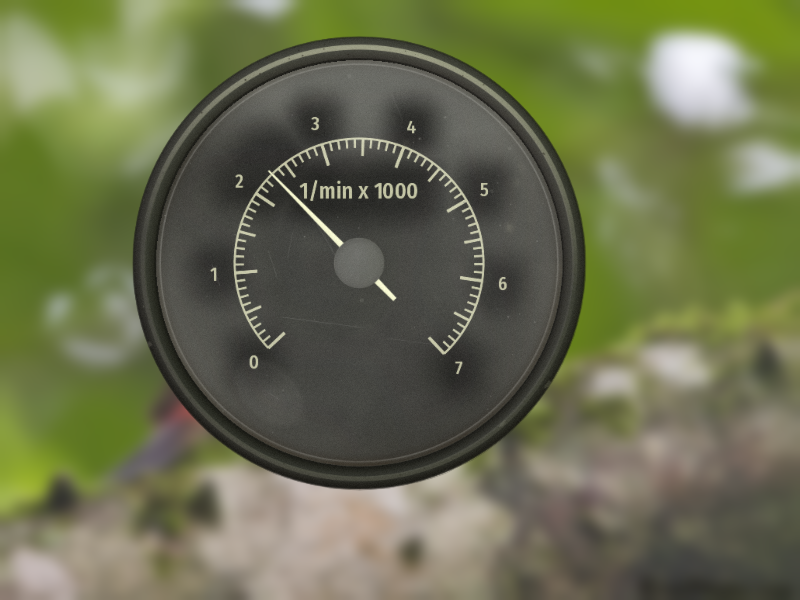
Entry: value=2300 unit=rpm
